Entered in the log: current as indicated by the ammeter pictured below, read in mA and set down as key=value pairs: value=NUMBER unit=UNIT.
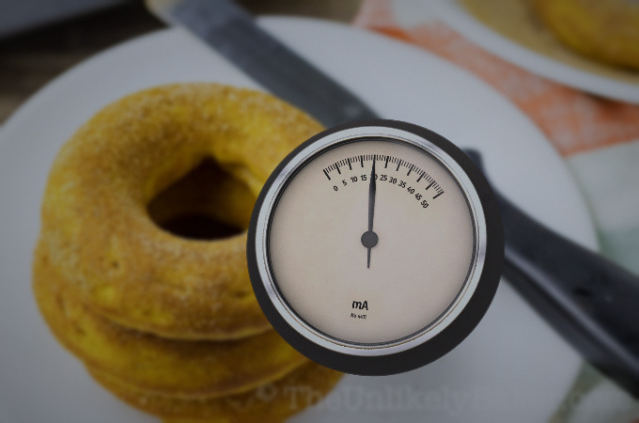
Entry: value=20 unit=mA
